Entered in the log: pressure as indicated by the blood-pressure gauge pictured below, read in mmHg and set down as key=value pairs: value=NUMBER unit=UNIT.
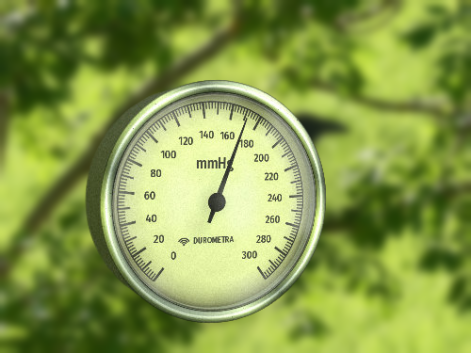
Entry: value=170 unit=mmHg
